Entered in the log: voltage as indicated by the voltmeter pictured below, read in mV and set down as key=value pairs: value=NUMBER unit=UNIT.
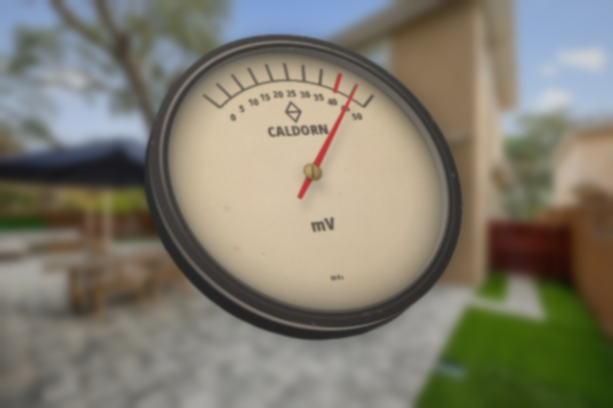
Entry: value=45 unit=mV
